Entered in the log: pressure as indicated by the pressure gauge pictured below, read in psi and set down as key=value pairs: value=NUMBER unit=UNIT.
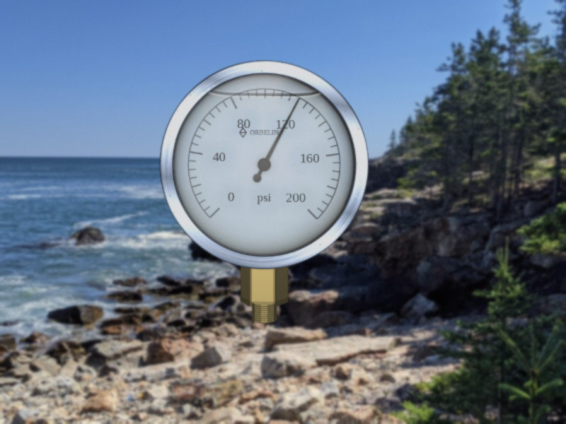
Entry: value=120 unit=psi
